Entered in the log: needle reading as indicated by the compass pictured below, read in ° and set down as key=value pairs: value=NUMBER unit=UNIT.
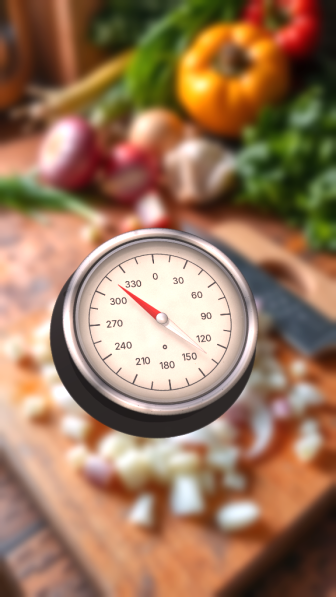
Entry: value=315 unit=°
